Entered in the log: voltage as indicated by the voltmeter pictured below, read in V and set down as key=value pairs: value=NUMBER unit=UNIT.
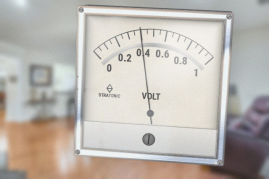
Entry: value=0.4 unit=V
